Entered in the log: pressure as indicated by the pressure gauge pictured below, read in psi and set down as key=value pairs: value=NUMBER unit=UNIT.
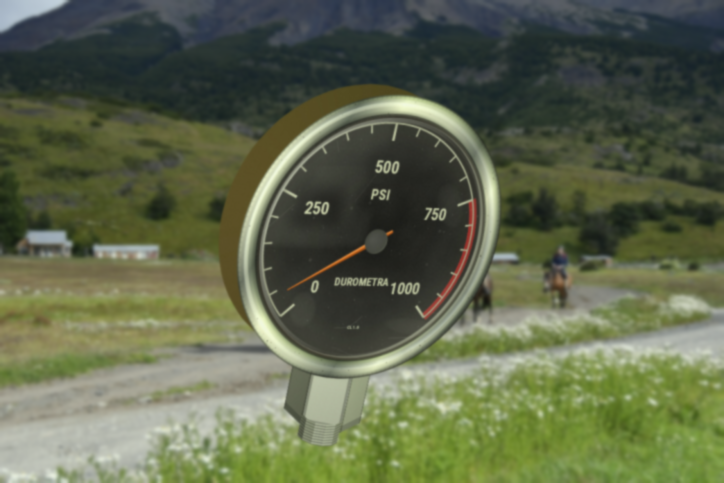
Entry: value=50 unit=psi
